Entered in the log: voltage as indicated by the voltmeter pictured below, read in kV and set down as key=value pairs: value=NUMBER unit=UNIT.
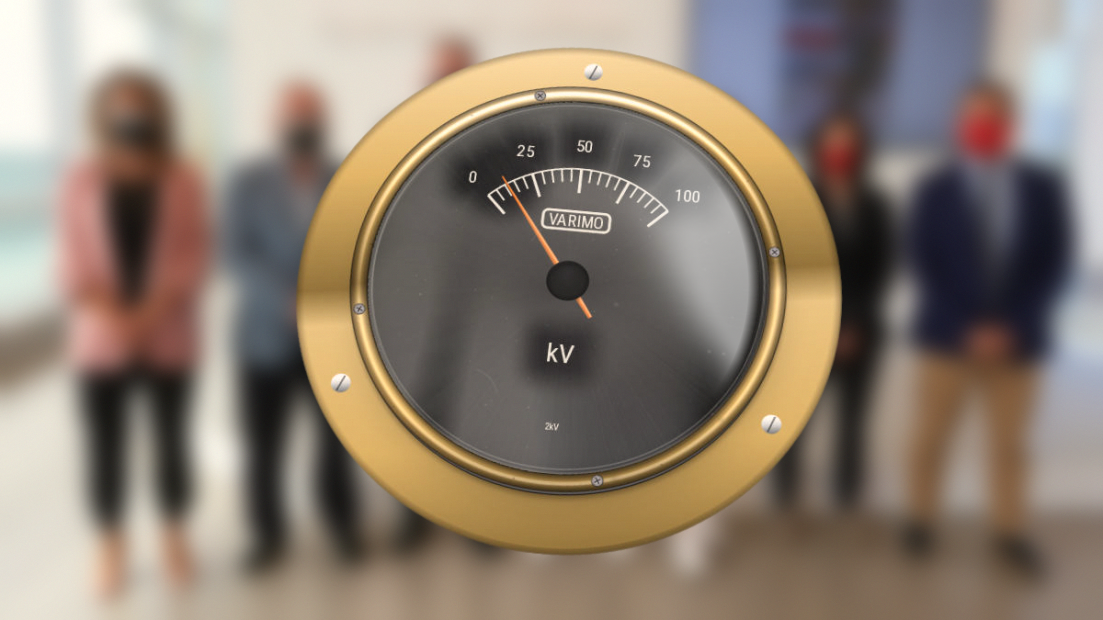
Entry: value=10 unit=kV
